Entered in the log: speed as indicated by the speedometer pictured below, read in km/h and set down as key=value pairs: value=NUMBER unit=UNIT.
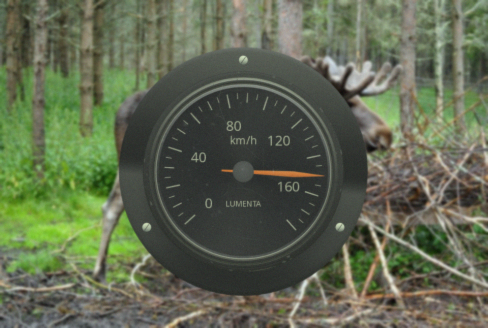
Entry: value=150 unit=km/h
